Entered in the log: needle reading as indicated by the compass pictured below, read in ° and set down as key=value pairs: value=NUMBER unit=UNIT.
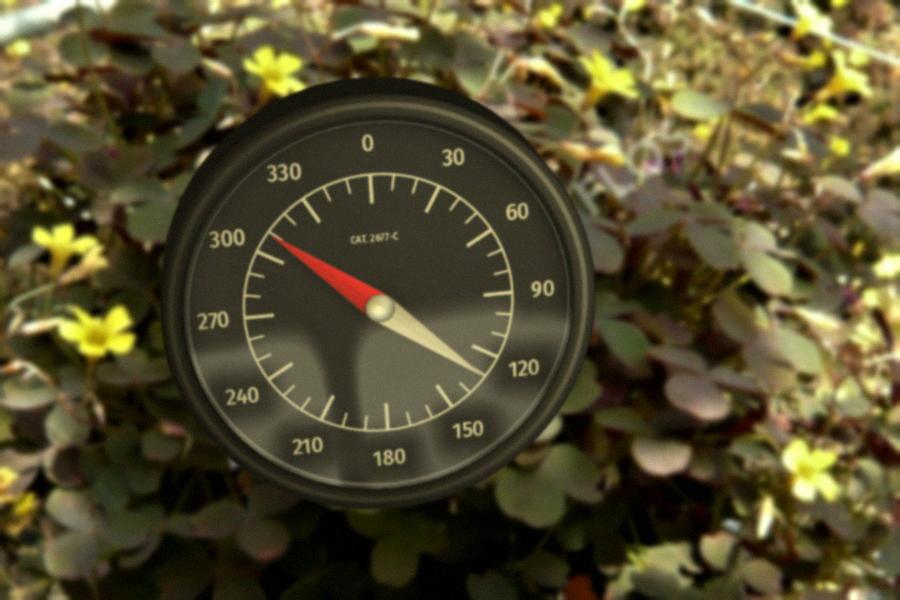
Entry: value=310 unit=°
